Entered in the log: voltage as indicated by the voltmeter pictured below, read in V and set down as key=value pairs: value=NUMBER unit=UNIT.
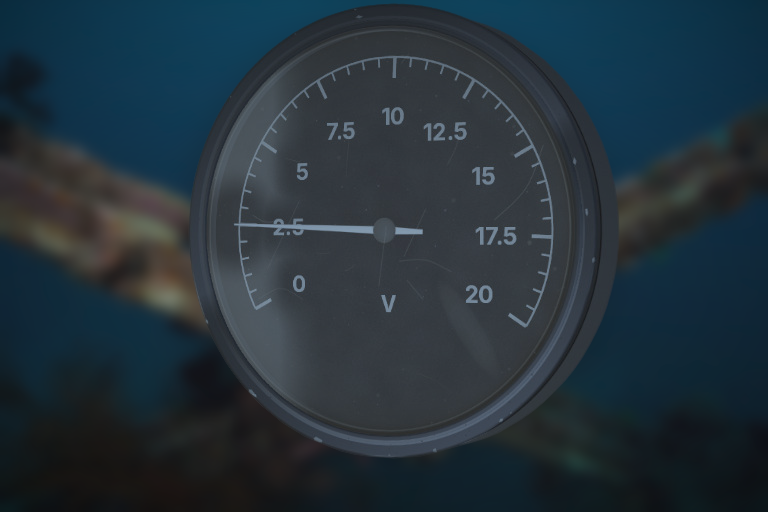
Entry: value=2.5 unit=V
